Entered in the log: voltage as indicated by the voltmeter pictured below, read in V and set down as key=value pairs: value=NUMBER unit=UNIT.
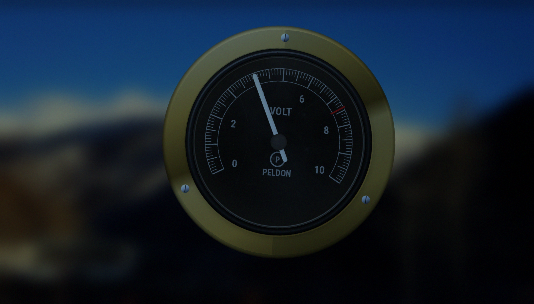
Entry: value=4 unit=V
